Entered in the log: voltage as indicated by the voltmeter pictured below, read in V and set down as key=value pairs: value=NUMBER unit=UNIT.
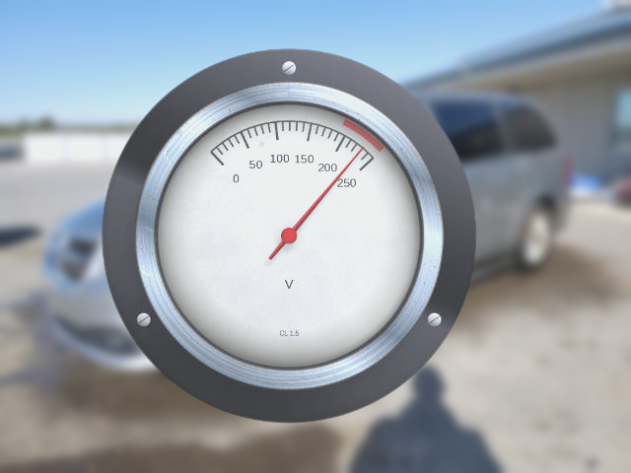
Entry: value=230 unit=V
